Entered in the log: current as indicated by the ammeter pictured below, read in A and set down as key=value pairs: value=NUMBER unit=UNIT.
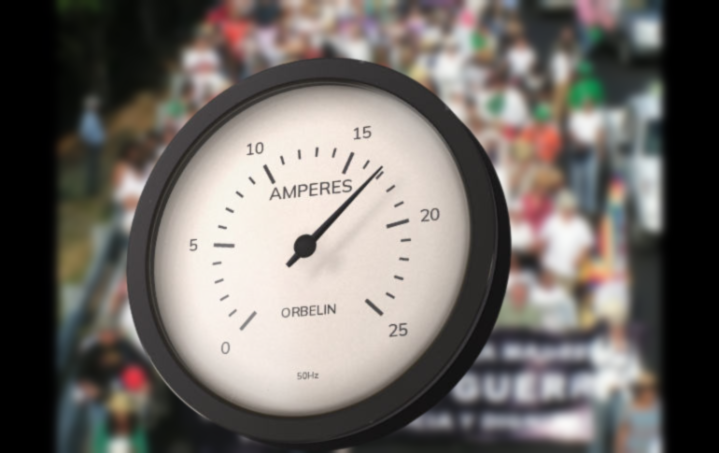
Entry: value=17 unit=A
